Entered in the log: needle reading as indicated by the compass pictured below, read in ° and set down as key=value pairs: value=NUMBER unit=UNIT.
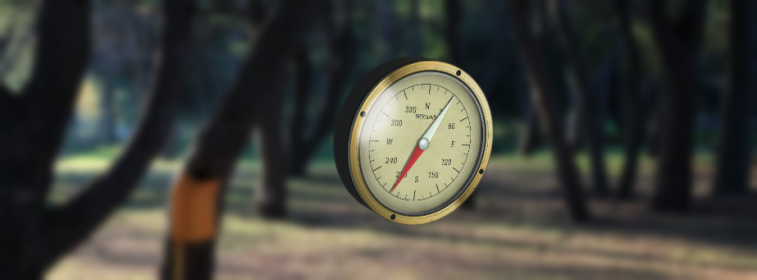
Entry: value=210 unit=°
